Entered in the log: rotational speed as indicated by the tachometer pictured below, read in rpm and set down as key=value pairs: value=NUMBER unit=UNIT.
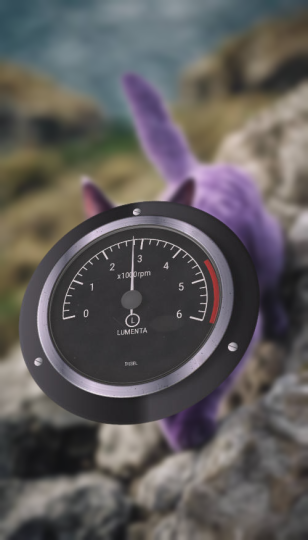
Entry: value=2800 unit=rpm
